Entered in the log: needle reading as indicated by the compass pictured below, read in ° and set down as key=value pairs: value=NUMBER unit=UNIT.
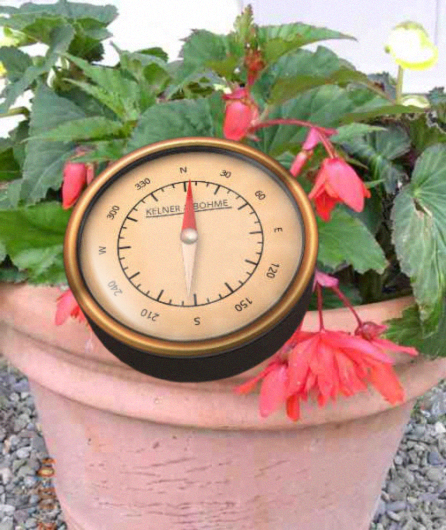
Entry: value=5 unit=°
